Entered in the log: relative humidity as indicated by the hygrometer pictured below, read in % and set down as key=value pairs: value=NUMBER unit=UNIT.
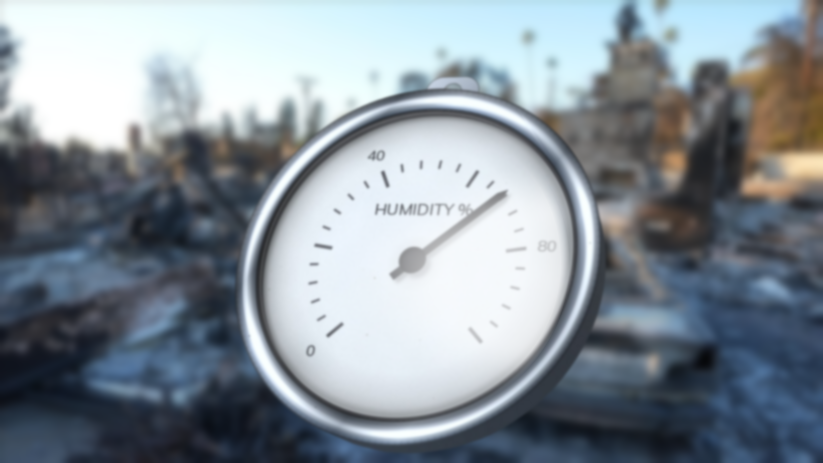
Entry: value=68 unit=%
